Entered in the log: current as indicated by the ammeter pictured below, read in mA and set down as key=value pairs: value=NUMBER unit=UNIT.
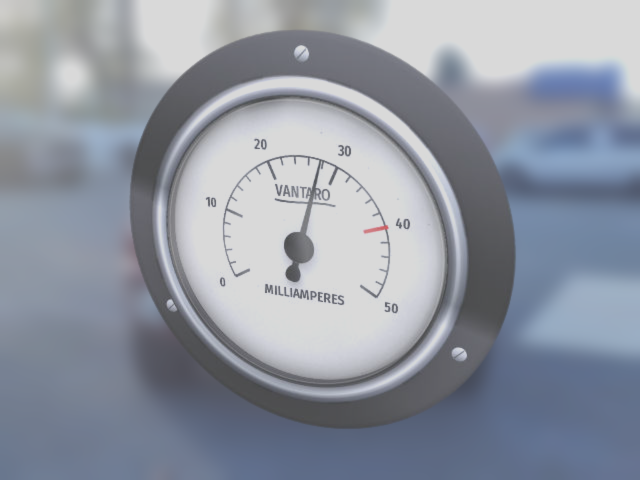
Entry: value=28 unit=mA
